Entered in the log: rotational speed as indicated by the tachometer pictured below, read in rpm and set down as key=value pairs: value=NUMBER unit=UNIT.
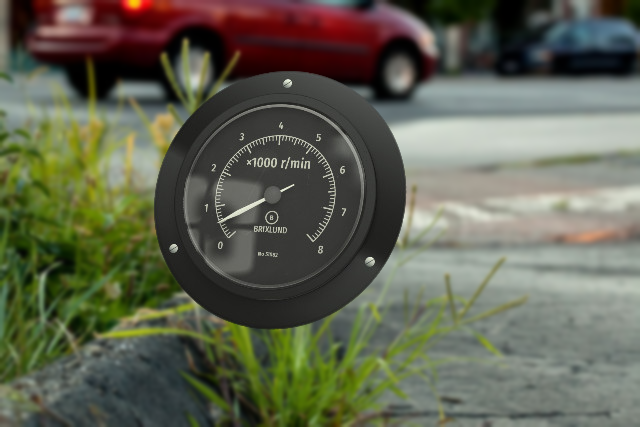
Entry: value=500 unit=rpm
